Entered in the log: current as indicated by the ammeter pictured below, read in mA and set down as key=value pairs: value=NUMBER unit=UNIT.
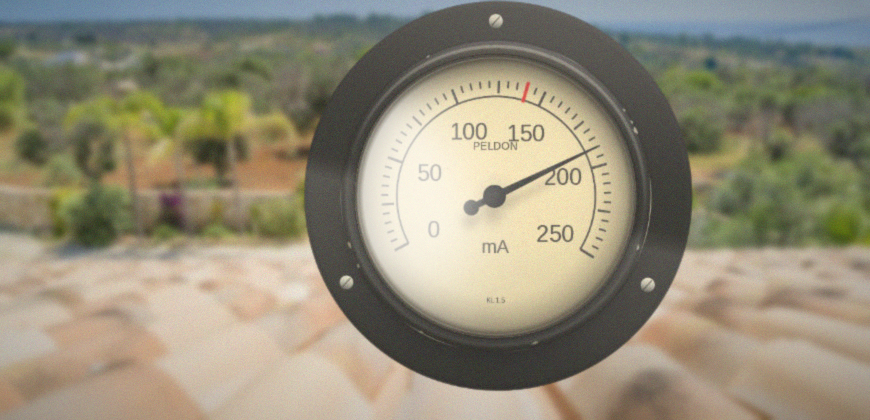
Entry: value=190 unit=mA
